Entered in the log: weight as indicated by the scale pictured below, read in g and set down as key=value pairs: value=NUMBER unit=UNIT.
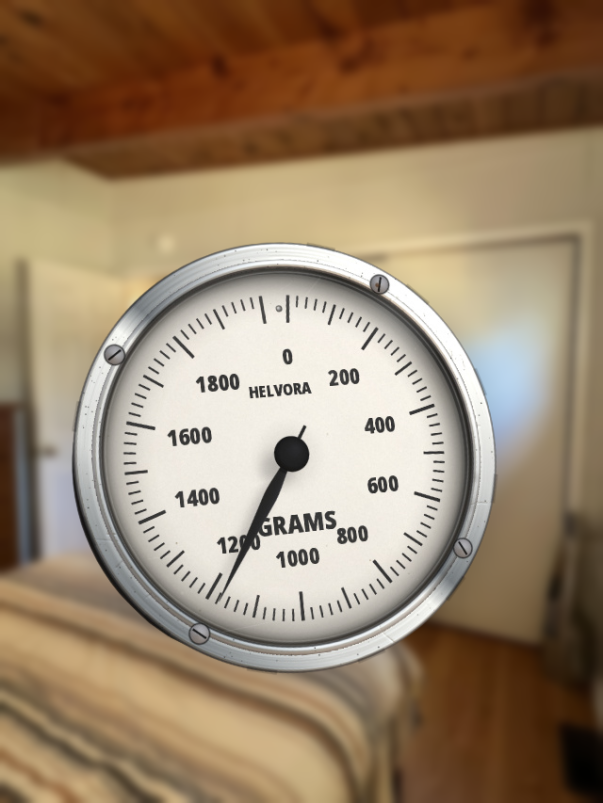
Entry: value=1180 unit=g
